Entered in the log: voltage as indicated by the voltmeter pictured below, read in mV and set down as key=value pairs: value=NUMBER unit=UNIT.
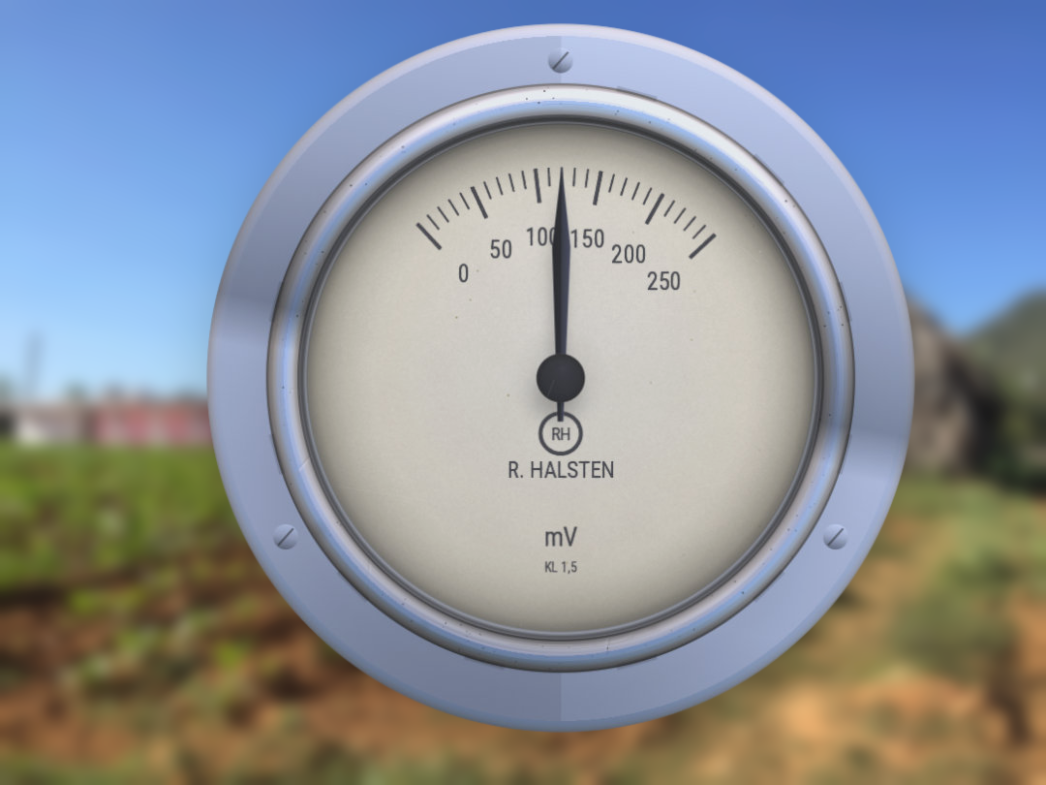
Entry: value=120 unit=mV
